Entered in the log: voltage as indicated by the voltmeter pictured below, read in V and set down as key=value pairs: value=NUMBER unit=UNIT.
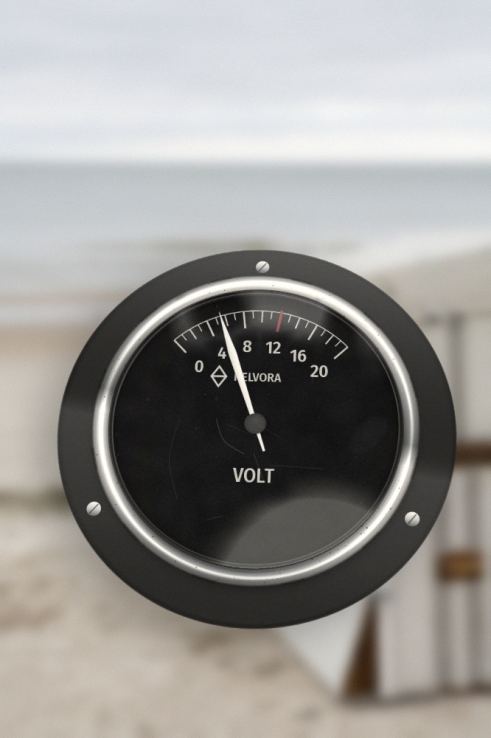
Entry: value=5.5 unit=V
